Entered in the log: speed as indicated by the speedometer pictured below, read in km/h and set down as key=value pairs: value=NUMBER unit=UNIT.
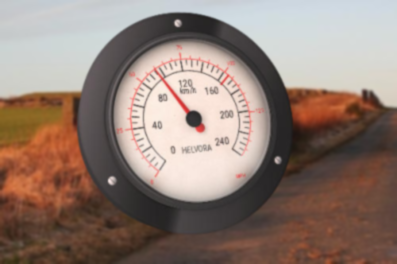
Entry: value=95 unit=km/h
